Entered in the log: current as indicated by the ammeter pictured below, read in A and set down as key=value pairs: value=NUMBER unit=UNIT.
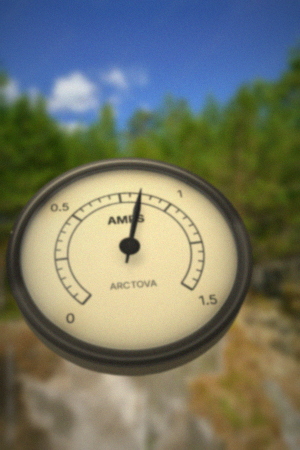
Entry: value=0.85 unit=A
